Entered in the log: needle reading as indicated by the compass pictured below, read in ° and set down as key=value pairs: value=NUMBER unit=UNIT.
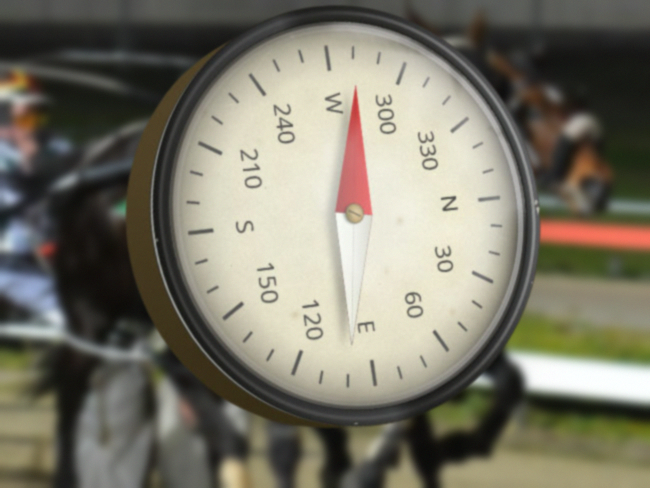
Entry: value=280 unit=°
